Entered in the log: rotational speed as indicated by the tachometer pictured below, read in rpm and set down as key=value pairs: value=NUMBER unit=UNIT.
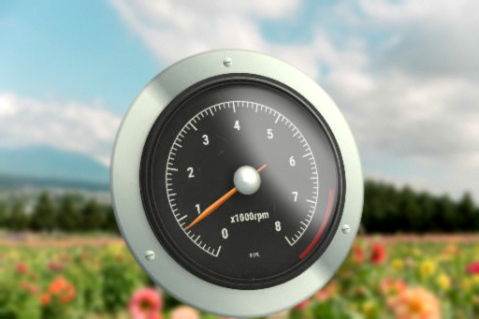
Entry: value=800 unit=rpm
